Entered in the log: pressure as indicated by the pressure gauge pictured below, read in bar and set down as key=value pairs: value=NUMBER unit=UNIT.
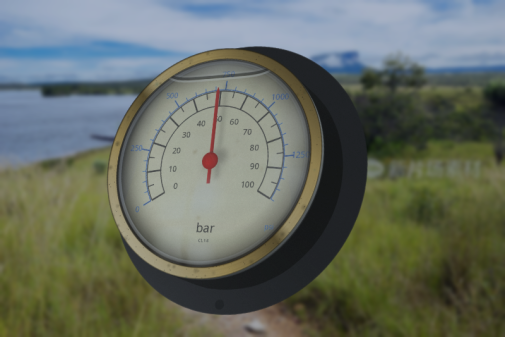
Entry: value=50 unit=bar
